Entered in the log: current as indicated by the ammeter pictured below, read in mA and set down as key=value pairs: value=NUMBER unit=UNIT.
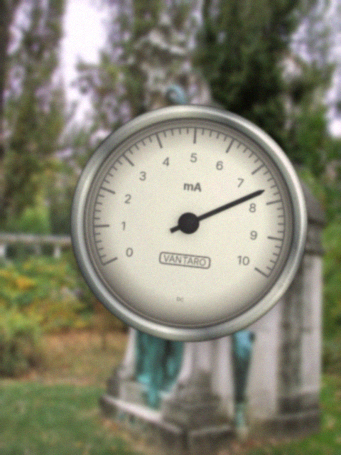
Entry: value=7.6 unit=mA
